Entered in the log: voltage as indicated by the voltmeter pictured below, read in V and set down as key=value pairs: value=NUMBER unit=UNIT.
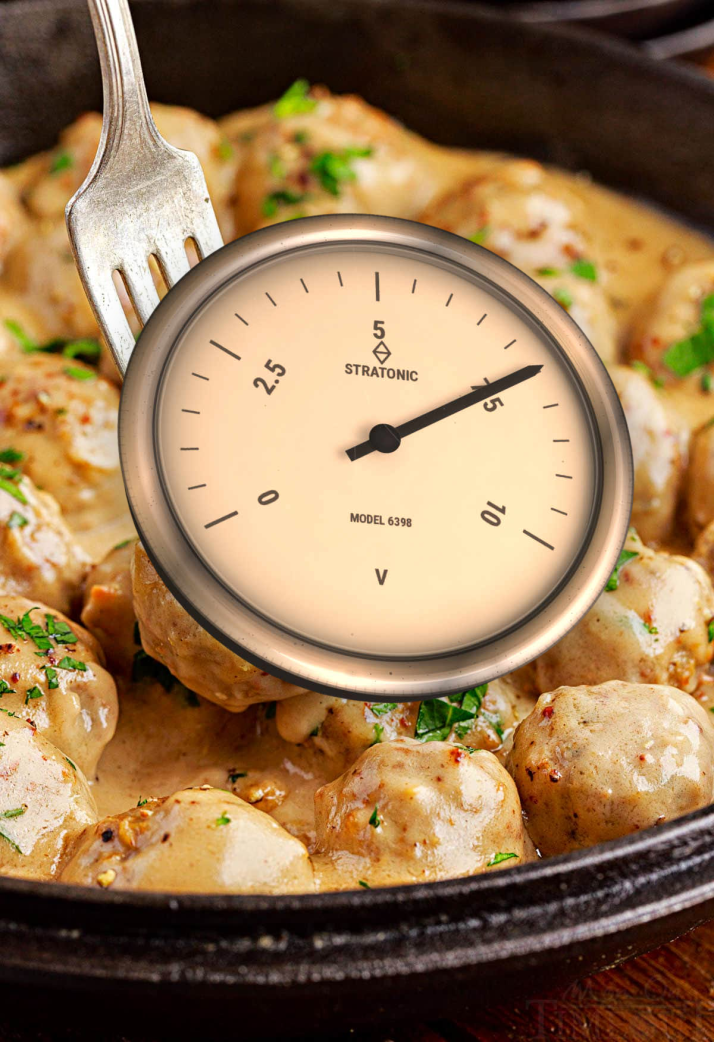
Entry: value=7.5 unit=V
